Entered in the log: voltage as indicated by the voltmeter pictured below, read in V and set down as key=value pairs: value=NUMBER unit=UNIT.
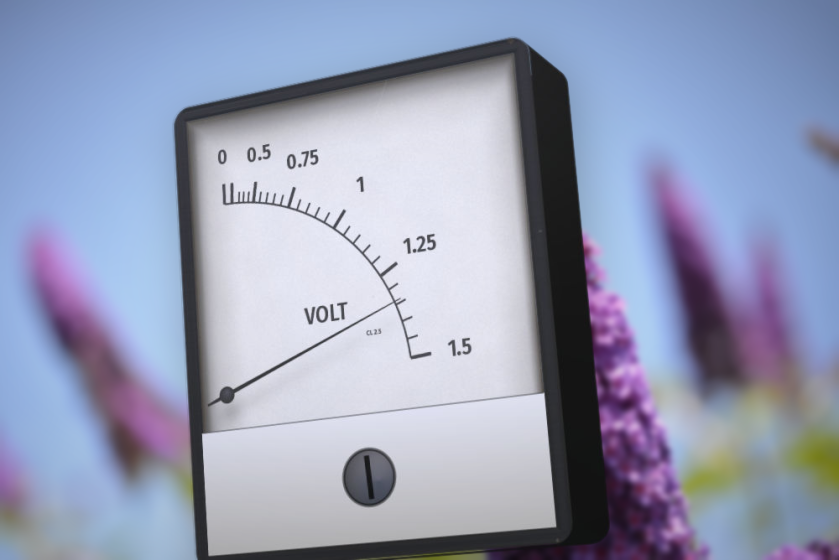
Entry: value=1.35 unit=V
